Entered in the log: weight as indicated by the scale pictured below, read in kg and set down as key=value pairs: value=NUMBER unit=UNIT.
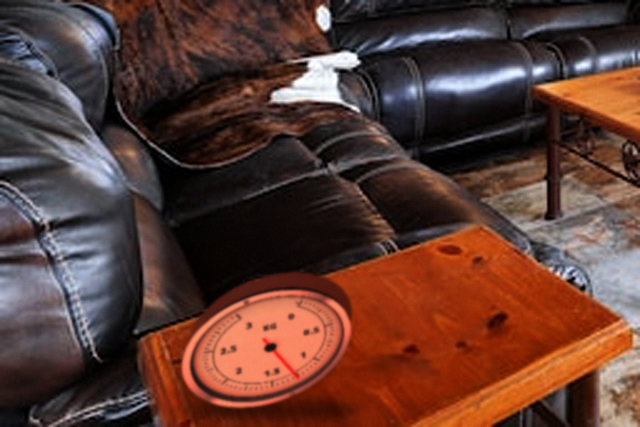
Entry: value=1.25 unit=kg
